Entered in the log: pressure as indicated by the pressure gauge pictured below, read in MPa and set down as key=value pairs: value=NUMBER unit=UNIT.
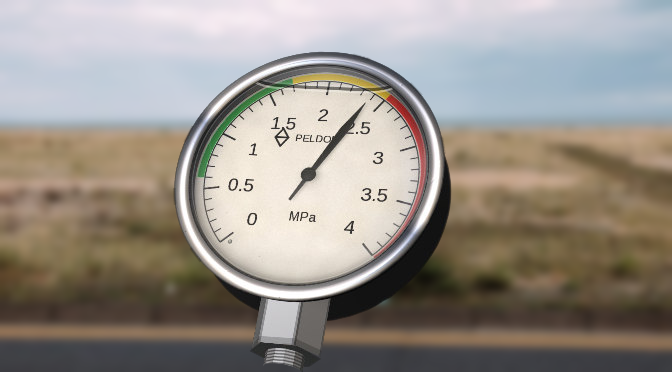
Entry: value=2.4 unit=MPa
